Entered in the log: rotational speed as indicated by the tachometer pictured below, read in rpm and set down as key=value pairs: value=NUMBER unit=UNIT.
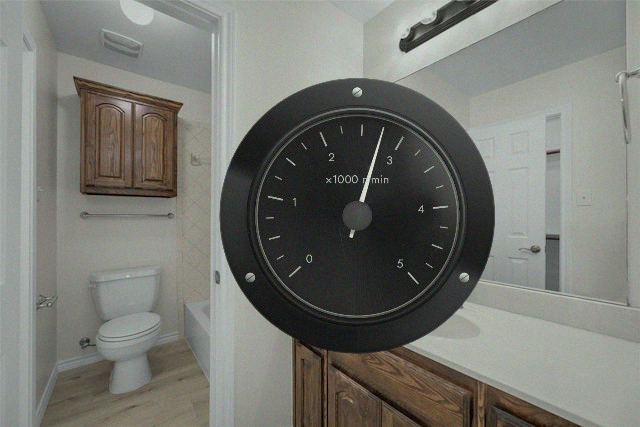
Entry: value=2750 unit=rpm
